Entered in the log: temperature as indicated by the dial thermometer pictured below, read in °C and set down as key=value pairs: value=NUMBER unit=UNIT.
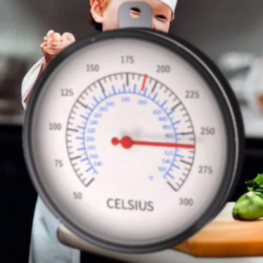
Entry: value=260 unit=°C
